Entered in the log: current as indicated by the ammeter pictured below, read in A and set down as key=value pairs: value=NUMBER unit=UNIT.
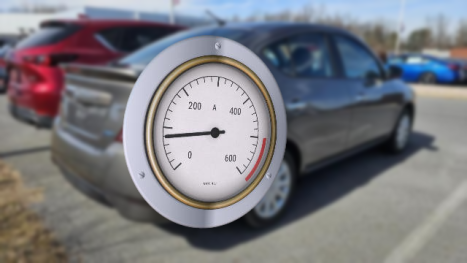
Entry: value=80 unit=A
